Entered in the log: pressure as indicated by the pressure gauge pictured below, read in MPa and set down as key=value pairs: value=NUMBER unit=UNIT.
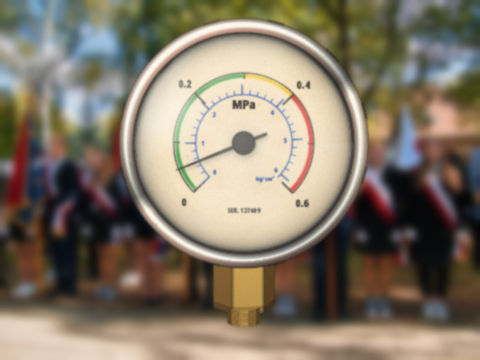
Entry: value=0.05 unit=MPa
